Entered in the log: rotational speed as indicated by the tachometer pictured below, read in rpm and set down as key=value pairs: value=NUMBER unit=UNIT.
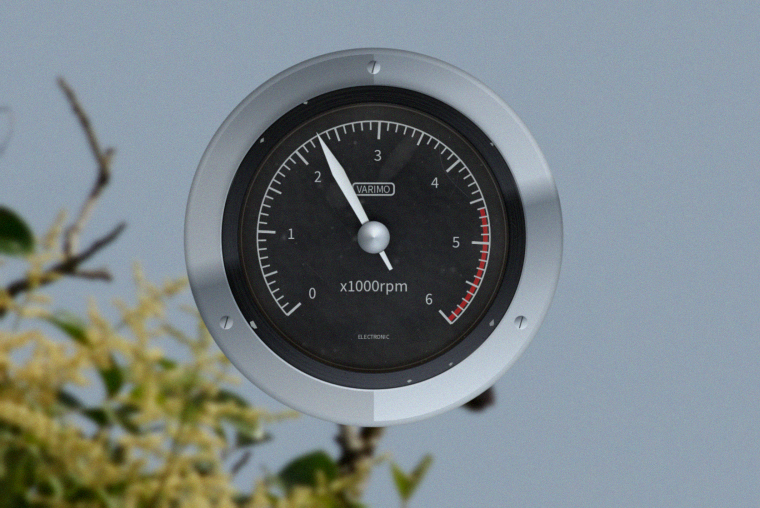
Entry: value=2300 unit=rpm
